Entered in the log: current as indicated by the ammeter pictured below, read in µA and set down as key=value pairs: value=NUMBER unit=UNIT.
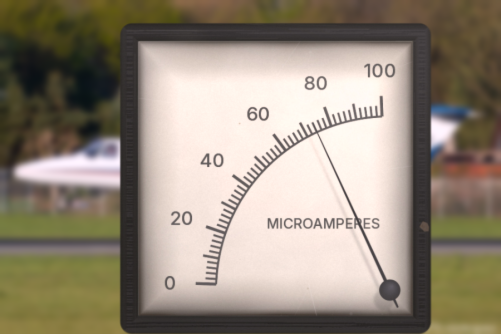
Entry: value=74 unit=µA
